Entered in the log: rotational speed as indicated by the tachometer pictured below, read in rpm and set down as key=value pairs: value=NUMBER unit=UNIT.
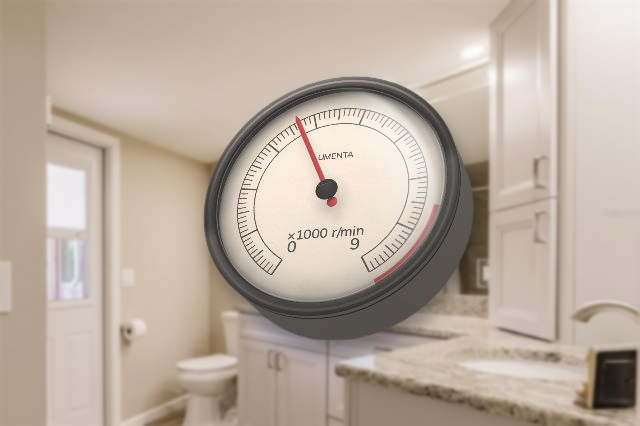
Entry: value=3700 unit=rpm
